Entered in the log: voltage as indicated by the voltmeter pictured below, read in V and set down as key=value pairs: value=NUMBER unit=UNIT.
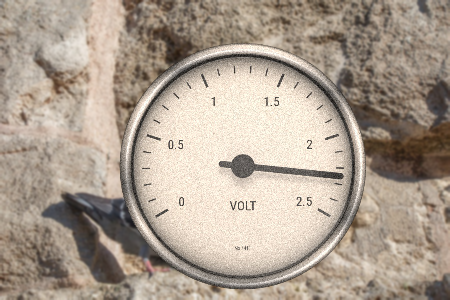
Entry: value=2.25 unit=V
